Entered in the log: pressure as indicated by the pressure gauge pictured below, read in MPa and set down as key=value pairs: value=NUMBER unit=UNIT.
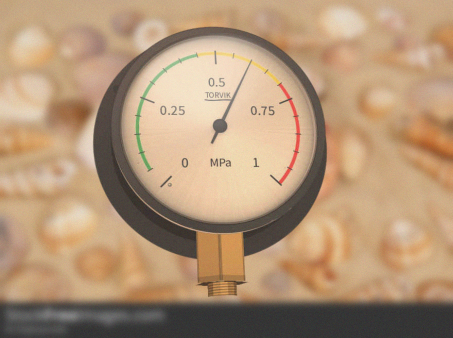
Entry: value=0.6 unit=MPa
